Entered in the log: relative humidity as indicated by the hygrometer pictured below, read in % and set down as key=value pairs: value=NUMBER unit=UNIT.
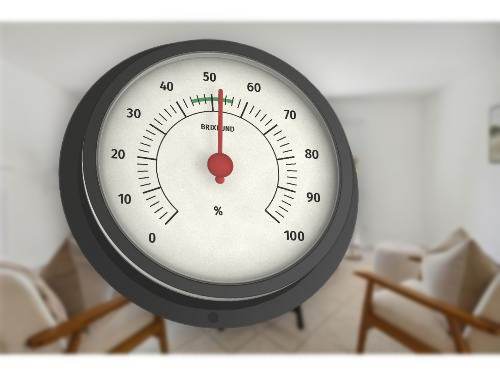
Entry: value=52 unit=%
